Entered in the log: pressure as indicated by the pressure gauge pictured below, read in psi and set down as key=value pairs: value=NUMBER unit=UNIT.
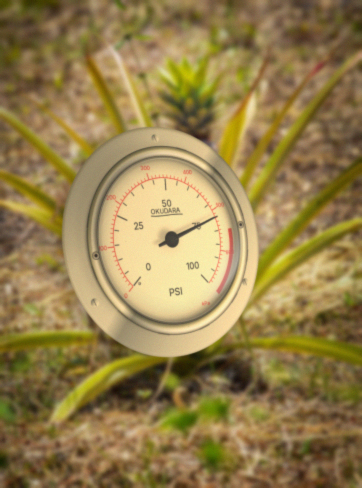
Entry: value=75 unit=psi
